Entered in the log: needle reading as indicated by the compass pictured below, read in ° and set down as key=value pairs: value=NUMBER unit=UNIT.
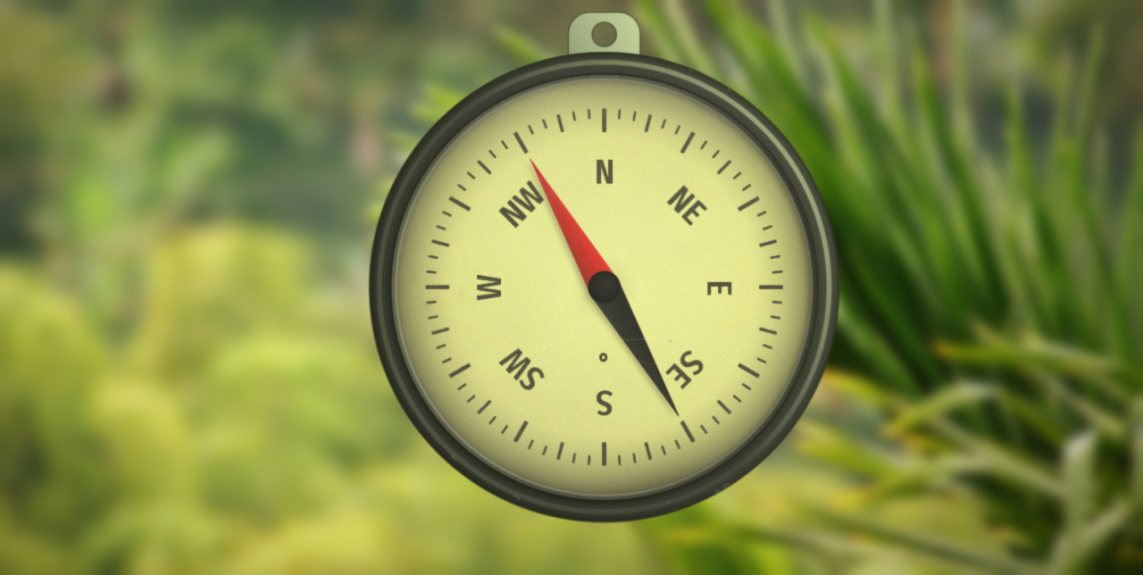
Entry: value=330 unit=°
